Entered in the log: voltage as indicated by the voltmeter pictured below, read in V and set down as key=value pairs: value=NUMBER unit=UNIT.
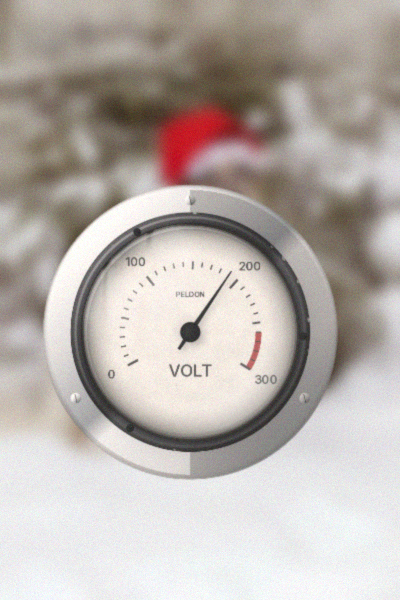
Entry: value=190 unit=V
